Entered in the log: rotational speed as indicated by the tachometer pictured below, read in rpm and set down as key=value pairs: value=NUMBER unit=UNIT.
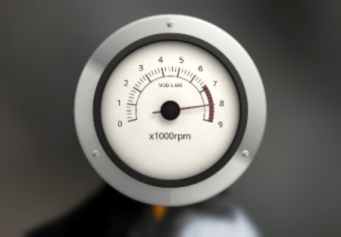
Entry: value=8000 unit=rpm
